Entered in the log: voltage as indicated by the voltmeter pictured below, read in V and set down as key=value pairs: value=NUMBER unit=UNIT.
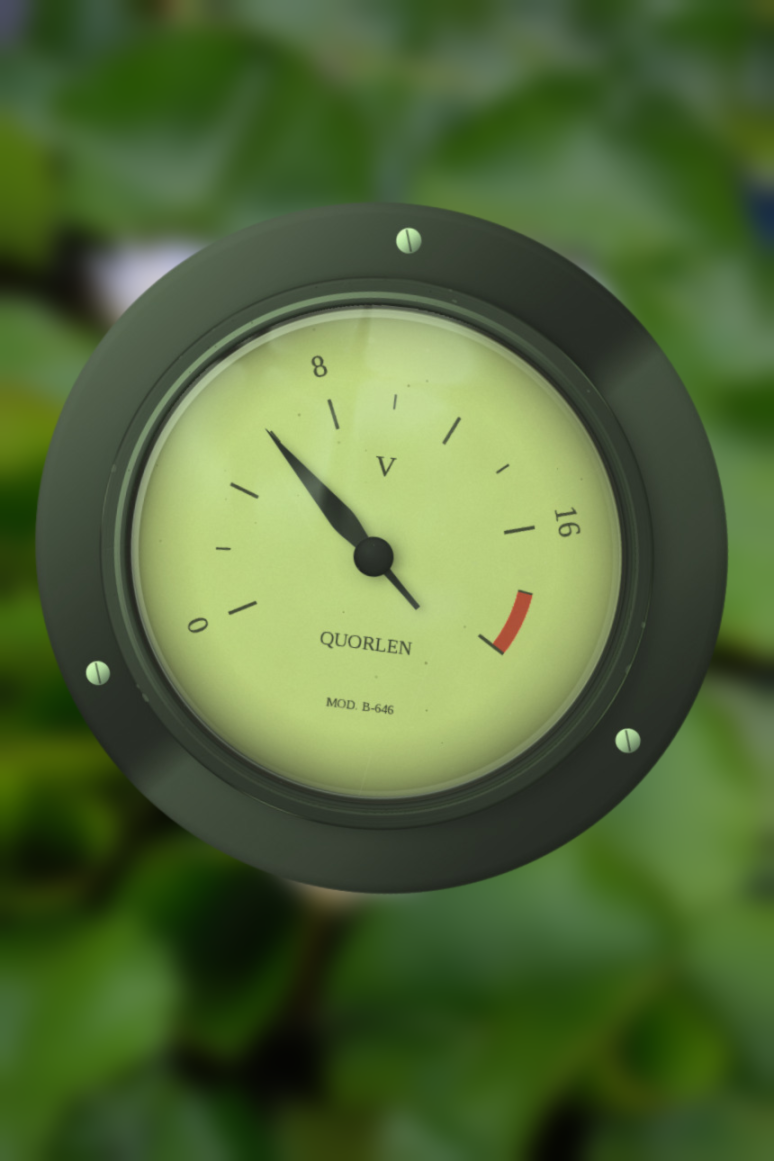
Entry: value=6 unit=V
